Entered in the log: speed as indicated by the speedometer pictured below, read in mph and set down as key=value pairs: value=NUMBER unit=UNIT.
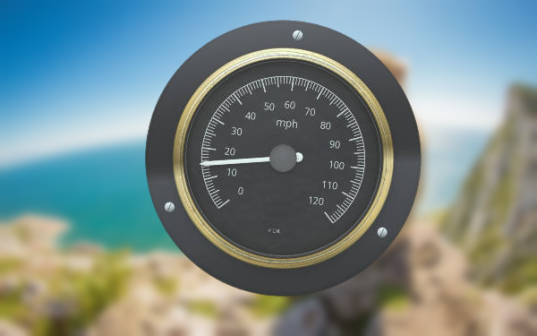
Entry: value=15 unit=mph
